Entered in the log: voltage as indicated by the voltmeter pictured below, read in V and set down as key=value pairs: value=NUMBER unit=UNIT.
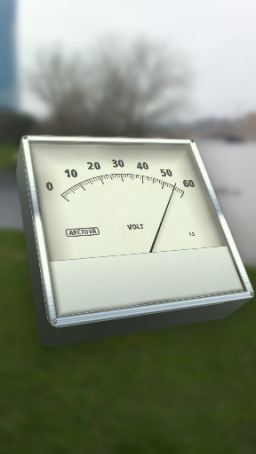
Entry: value=55 unit=V
